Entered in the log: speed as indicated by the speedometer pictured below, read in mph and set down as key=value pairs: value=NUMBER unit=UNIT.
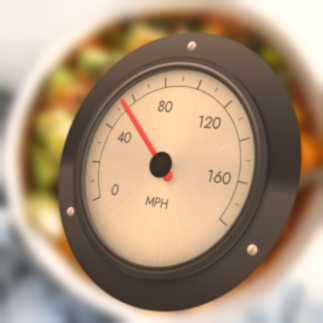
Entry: value=55 unit=mph
